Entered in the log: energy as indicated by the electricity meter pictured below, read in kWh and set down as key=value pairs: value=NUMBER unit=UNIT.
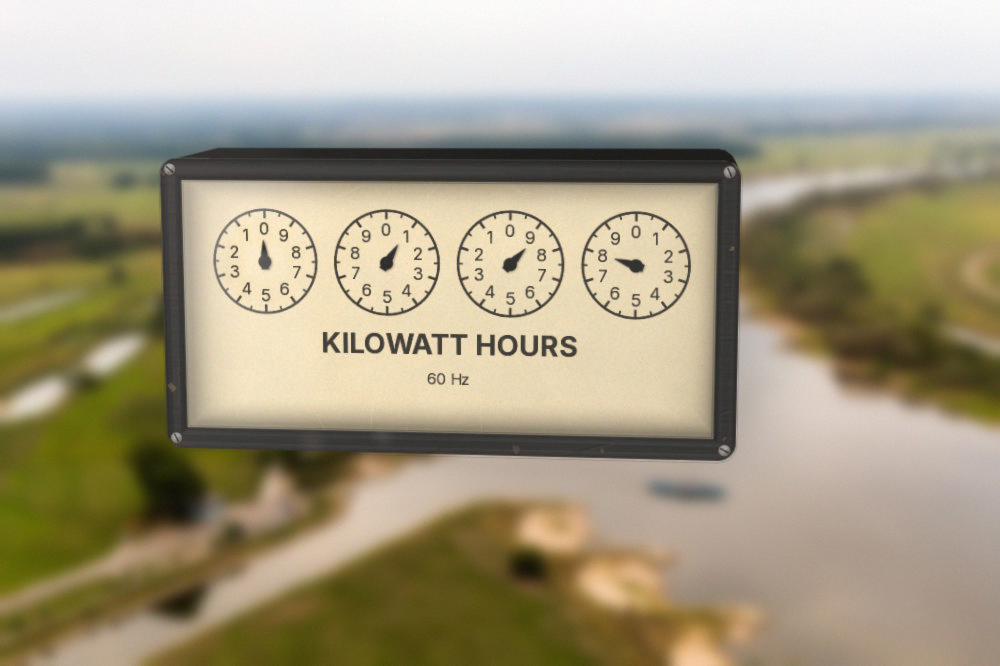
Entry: value=88 unit=kWh
